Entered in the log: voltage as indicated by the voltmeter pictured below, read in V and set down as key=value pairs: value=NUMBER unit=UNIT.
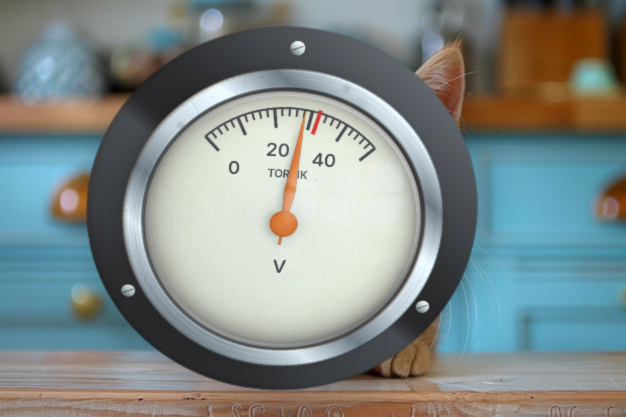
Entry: value=28 unit=V
